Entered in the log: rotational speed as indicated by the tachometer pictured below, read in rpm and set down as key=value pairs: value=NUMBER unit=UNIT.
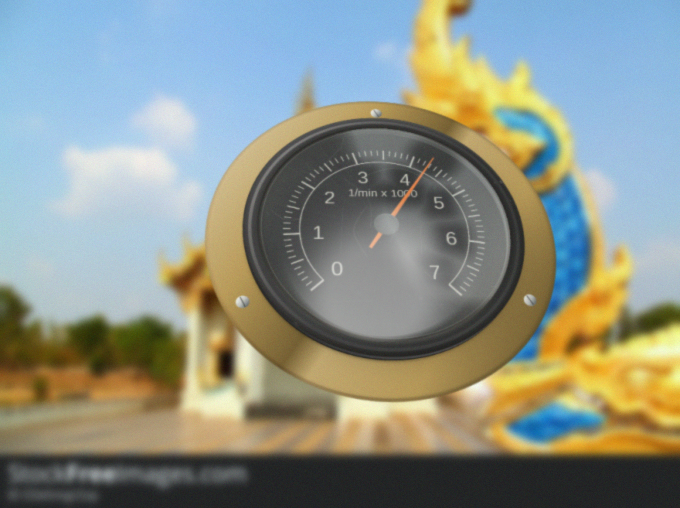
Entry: value=4300 unit=rpm
